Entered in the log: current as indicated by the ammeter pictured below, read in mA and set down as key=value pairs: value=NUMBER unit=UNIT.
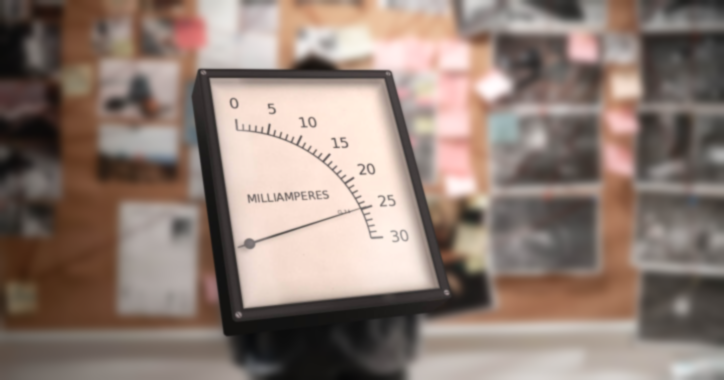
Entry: value=25 unit=mA
